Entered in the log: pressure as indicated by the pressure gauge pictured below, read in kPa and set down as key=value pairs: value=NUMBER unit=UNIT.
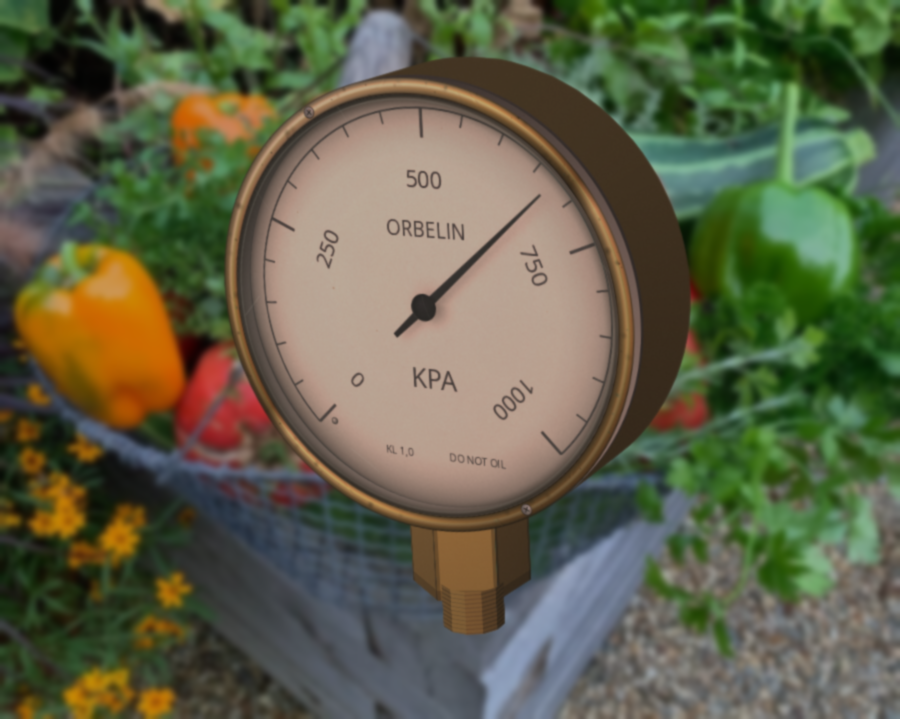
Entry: value=675 unit=kPa
